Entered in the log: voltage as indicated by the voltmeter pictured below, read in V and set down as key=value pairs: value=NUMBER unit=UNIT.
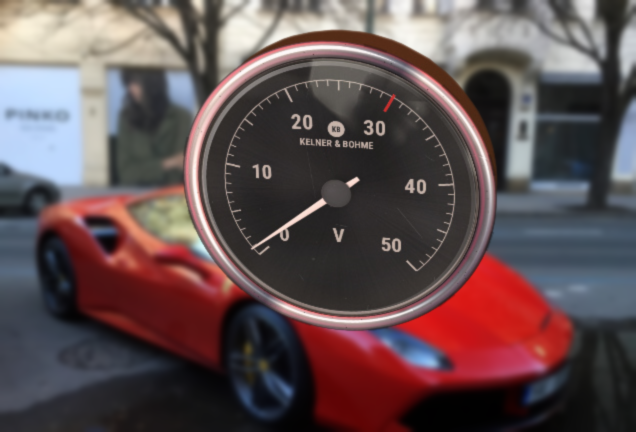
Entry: value=1 unit=V
